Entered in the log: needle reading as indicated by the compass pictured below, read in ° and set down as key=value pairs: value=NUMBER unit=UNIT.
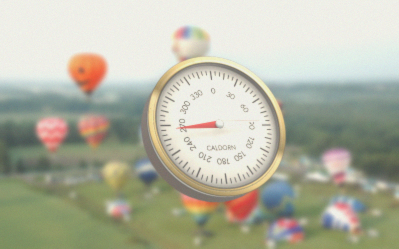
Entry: value=265 unit=°
